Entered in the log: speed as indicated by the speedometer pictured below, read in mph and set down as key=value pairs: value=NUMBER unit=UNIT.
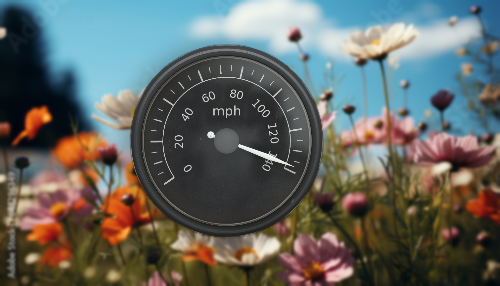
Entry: value=137.5 unit=mph
